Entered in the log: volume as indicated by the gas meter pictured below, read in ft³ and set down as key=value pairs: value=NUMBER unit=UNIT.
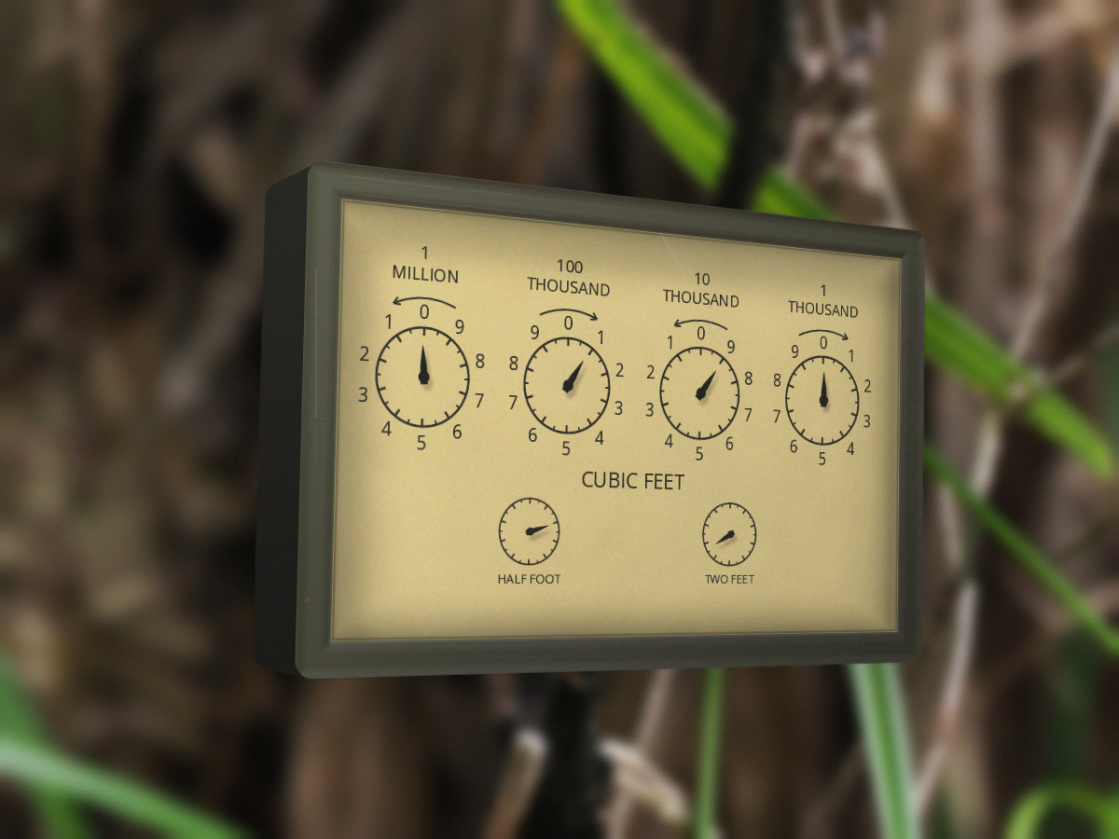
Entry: value=9000 unit=ft³
